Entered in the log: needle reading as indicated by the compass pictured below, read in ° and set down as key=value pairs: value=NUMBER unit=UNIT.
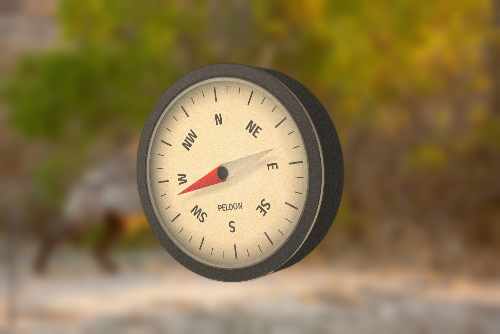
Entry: value=255 unit=°
